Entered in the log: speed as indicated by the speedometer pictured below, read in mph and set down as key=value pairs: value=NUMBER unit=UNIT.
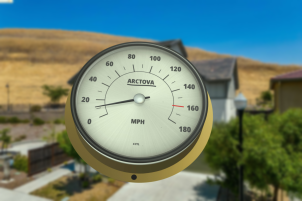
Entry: value=10 unit=mph
